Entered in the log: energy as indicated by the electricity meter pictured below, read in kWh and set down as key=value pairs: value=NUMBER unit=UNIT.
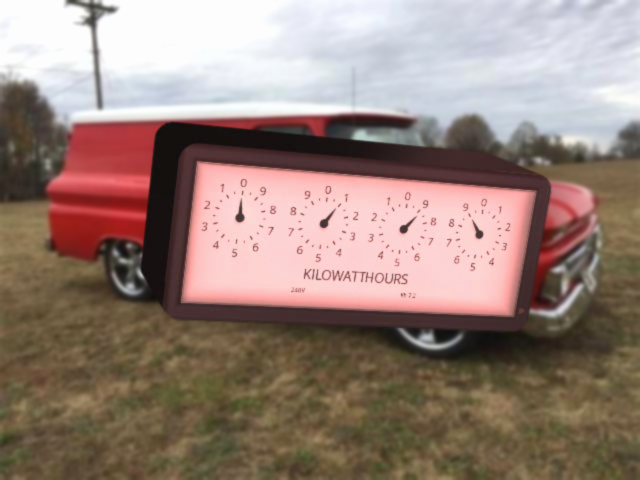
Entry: value=89 unit=kWh
